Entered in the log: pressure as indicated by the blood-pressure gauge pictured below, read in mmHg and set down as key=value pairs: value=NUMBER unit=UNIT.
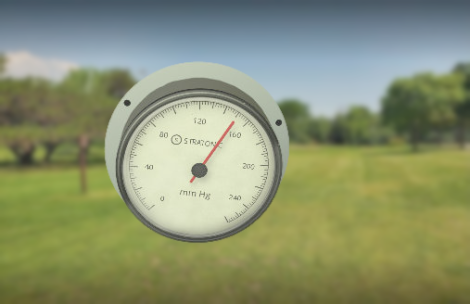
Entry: value=150 unit=mmHg
